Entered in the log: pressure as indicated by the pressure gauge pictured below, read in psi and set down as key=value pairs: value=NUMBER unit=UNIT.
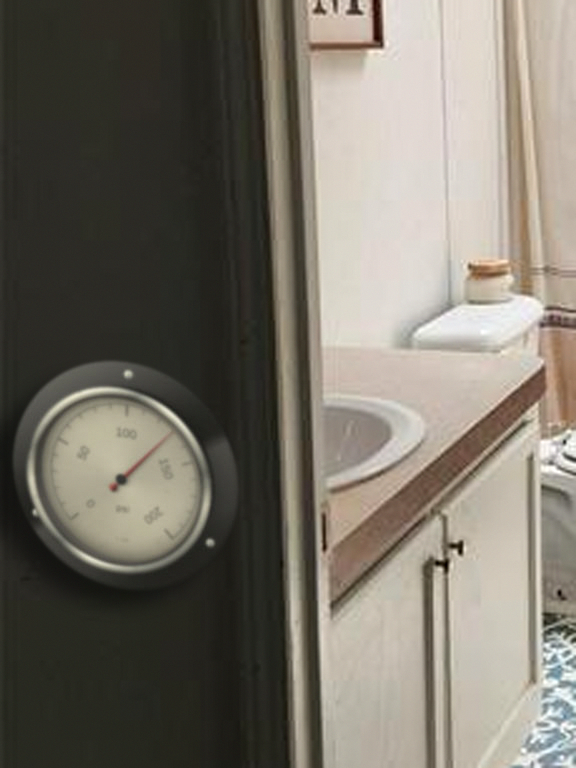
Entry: value=130 unit=psi
